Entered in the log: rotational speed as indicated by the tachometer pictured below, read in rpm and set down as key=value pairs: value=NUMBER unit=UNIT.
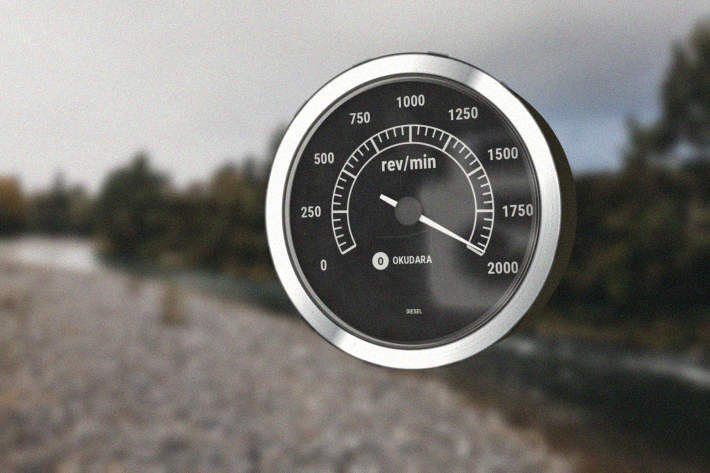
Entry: value=1975 unit=rpm
